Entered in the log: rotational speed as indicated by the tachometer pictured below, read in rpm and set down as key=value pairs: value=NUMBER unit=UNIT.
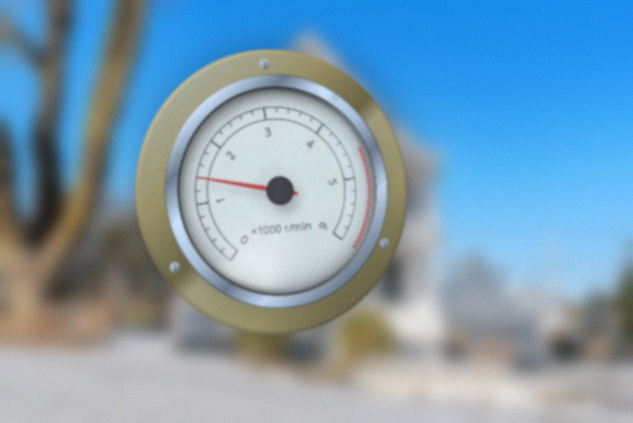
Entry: value=1400 unit=rpm
